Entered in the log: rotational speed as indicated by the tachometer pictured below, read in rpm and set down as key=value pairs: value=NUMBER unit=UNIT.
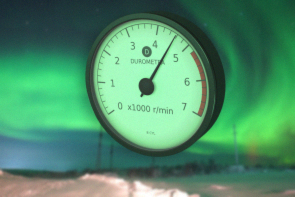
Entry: value=4600 unit=rpm
